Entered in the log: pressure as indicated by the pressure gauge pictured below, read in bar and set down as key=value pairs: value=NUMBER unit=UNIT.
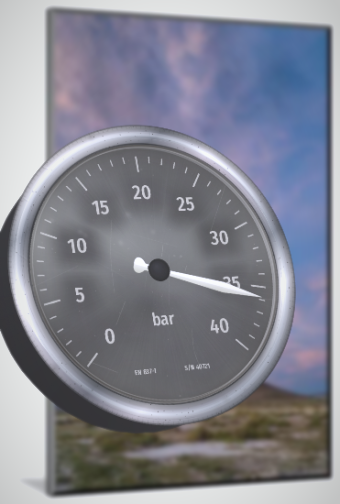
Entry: value=36 unit=bar
